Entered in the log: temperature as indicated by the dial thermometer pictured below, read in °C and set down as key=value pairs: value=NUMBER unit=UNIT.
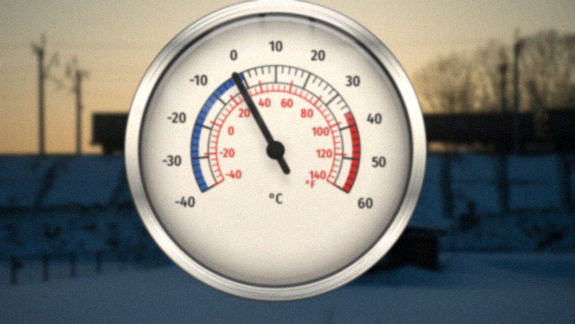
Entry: value=-2 unit=°C
